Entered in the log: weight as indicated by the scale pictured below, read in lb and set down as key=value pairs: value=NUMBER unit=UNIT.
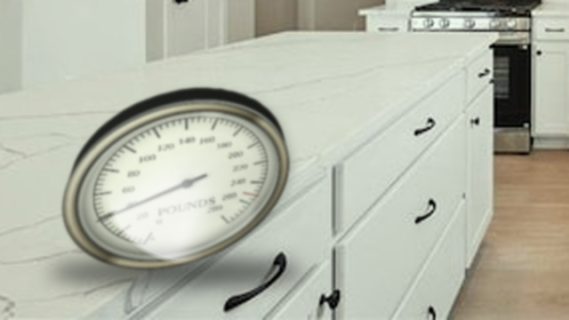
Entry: value=40 unit=lb
